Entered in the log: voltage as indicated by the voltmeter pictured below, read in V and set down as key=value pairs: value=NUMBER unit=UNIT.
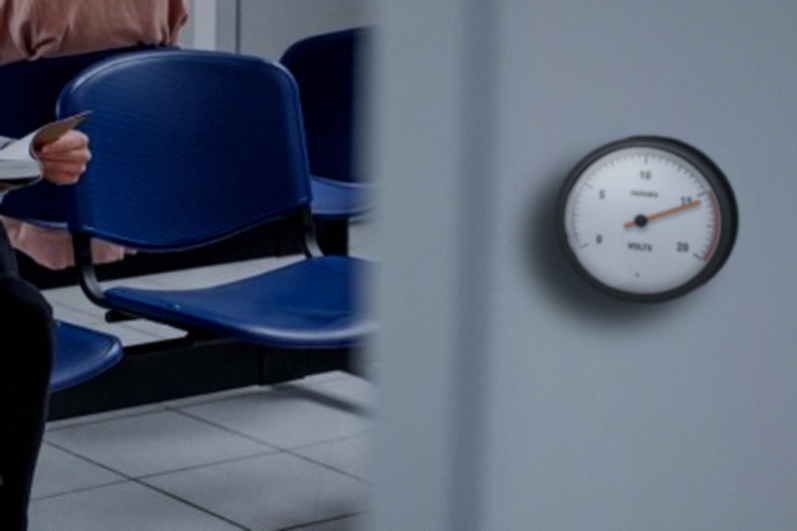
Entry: value=15.5 unit=V
